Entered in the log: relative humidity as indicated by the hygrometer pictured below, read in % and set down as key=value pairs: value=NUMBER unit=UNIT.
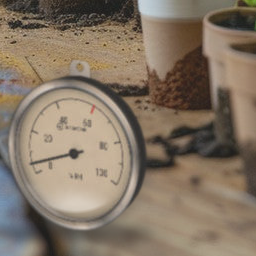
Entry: value=5 unit=%
